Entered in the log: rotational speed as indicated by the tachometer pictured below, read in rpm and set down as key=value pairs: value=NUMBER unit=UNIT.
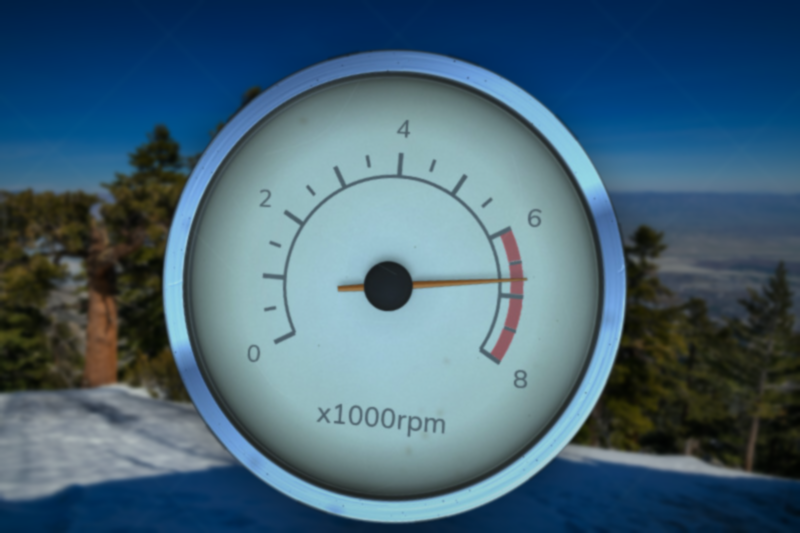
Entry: value=6750 unit=rpm
